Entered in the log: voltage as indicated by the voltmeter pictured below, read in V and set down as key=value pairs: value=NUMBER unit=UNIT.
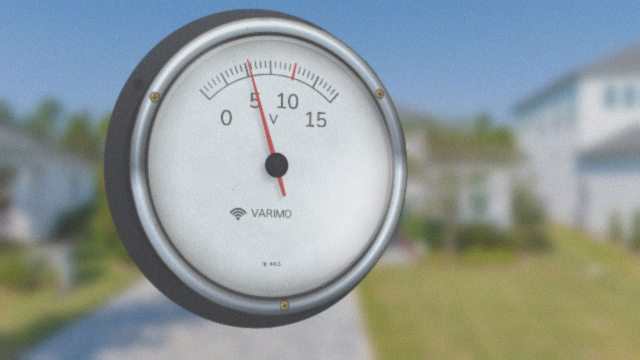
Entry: value=5 unit=V
